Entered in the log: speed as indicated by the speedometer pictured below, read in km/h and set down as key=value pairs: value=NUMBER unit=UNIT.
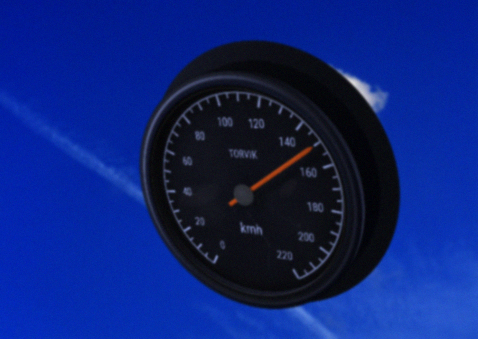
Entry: value=150 unit=km/h
